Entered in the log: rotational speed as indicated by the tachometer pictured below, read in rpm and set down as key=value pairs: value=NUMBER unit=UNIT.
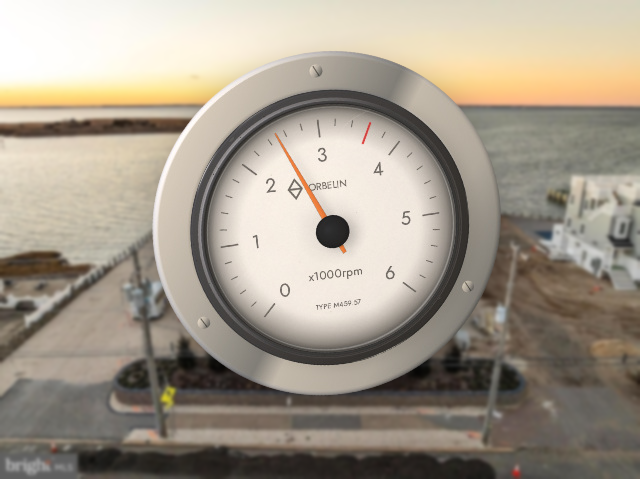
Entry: value=2500 unit=rpm
